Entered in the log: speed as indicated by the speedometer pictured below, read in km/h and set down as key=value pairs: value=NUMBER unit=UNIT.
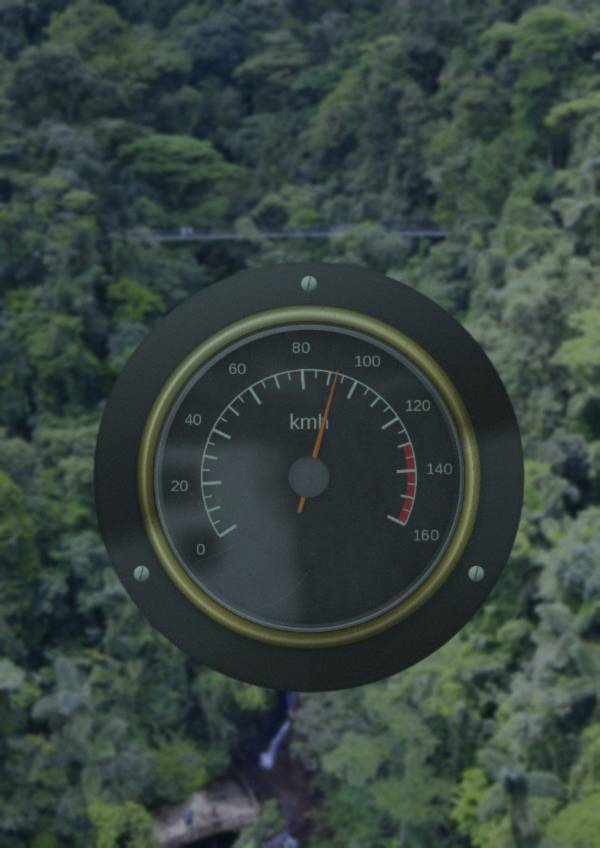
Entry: value=92.5 unit=km/h
